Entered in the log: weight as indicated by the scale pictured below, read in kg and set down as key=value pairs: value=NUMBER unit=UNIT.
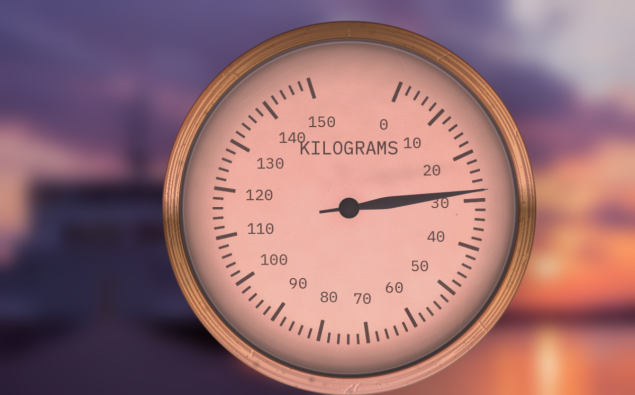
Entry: value=28 unit=kg
